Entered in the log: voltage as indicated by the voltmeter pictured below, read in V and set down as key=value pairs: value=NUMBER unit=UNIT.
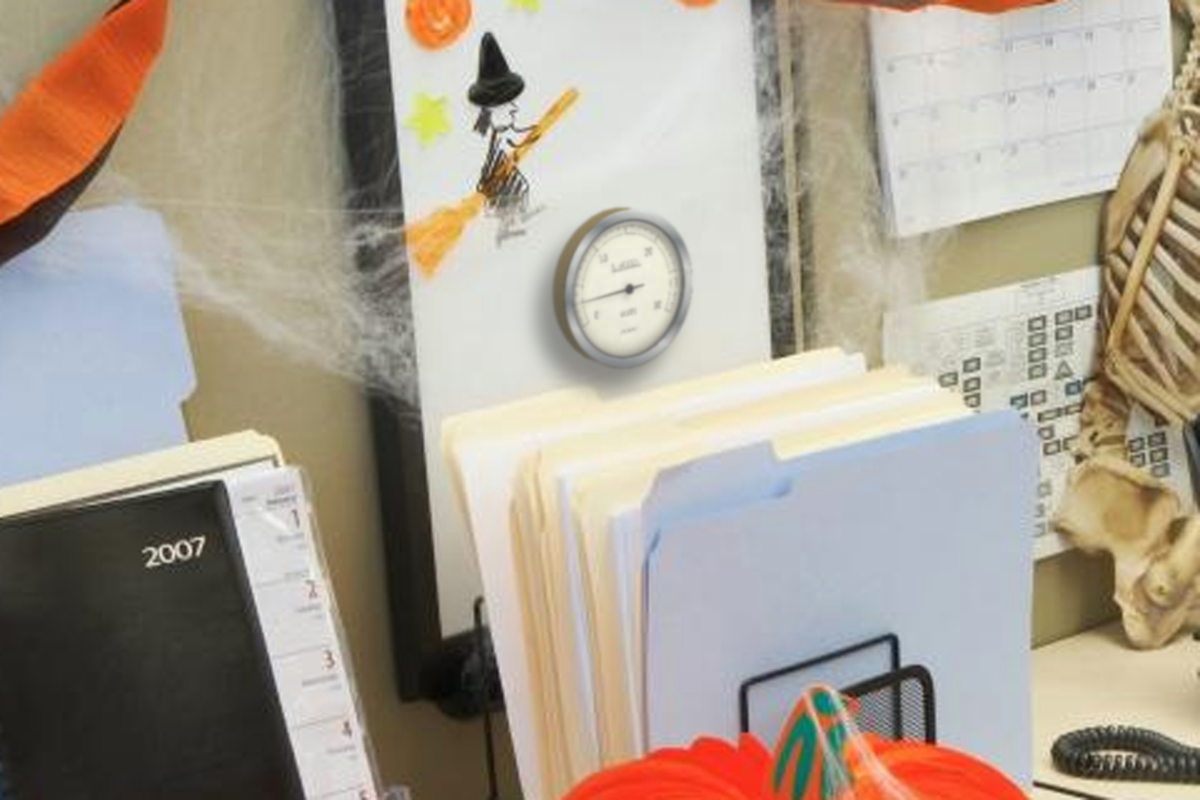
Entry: value=3 unit=V
